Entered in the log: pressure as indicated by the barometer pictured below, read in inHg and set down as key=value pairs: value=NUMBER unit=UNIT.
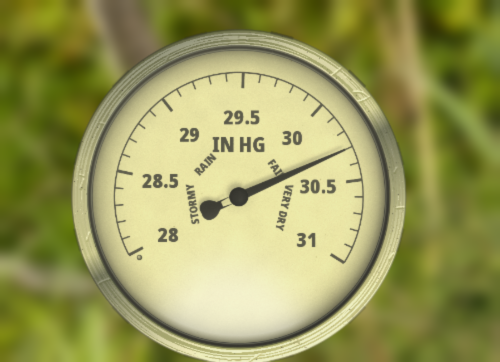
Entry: value=30.3 unit=inHg
